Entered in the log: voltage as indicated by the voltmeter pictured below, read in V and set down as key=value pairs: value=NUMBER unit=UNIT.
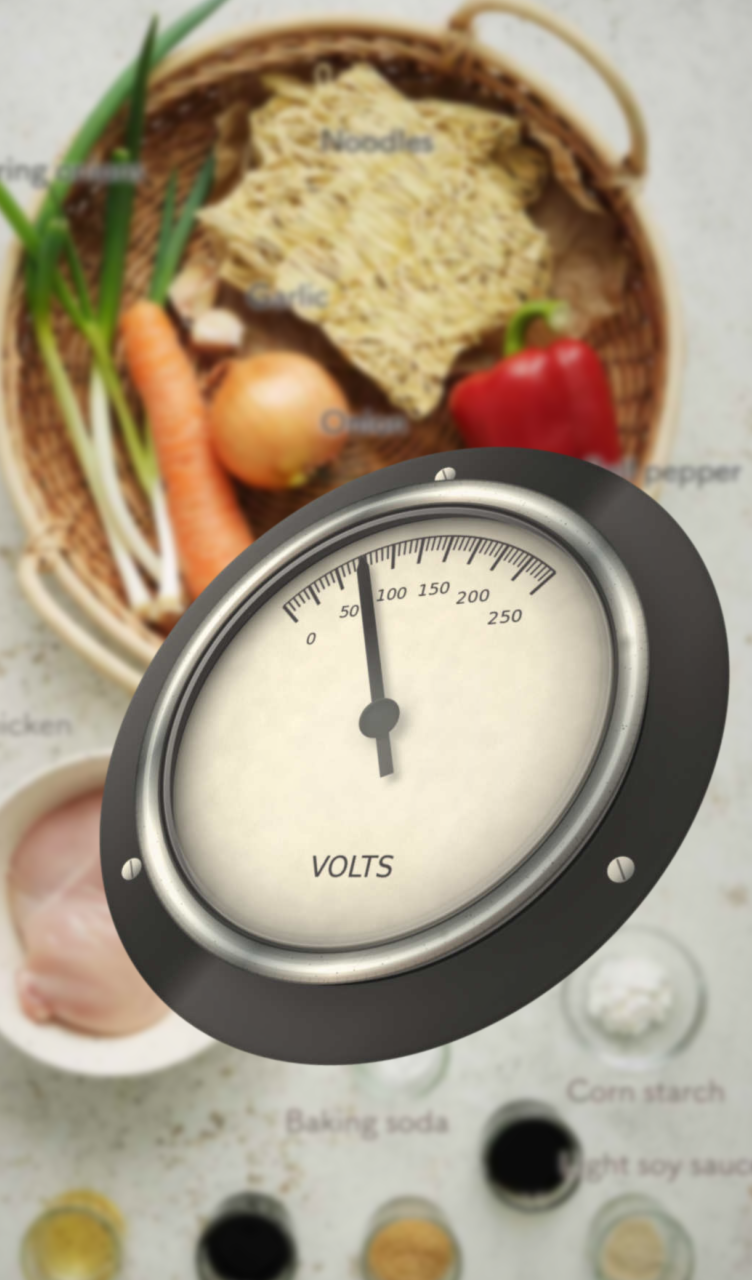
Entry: value=75 unit=V
